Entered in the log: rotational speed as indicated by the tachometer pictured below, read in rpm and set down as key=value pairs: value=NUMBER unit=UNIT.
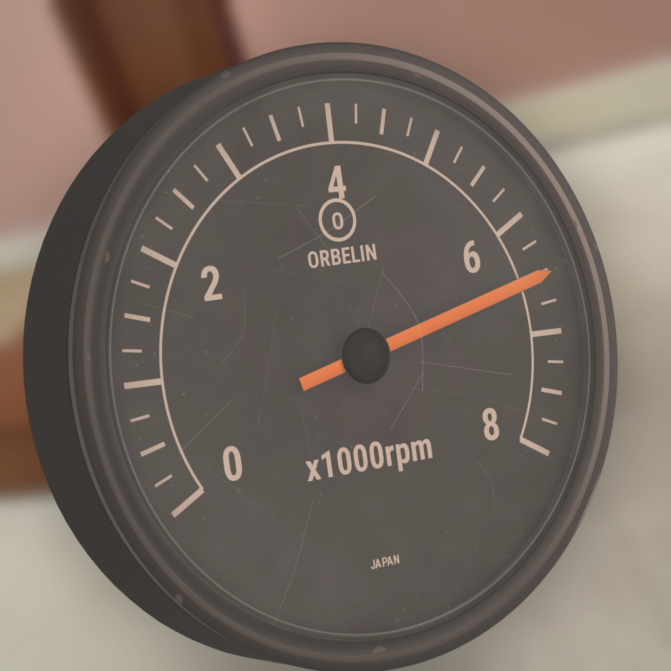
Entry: value=6500 unit=rpm
